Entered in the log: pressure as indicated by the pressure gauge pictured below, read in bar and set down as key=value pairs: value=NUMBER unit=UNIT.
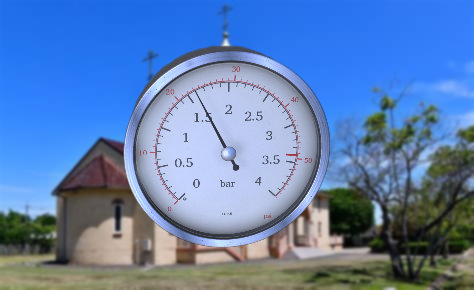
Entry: value=1.6 unit=bar
